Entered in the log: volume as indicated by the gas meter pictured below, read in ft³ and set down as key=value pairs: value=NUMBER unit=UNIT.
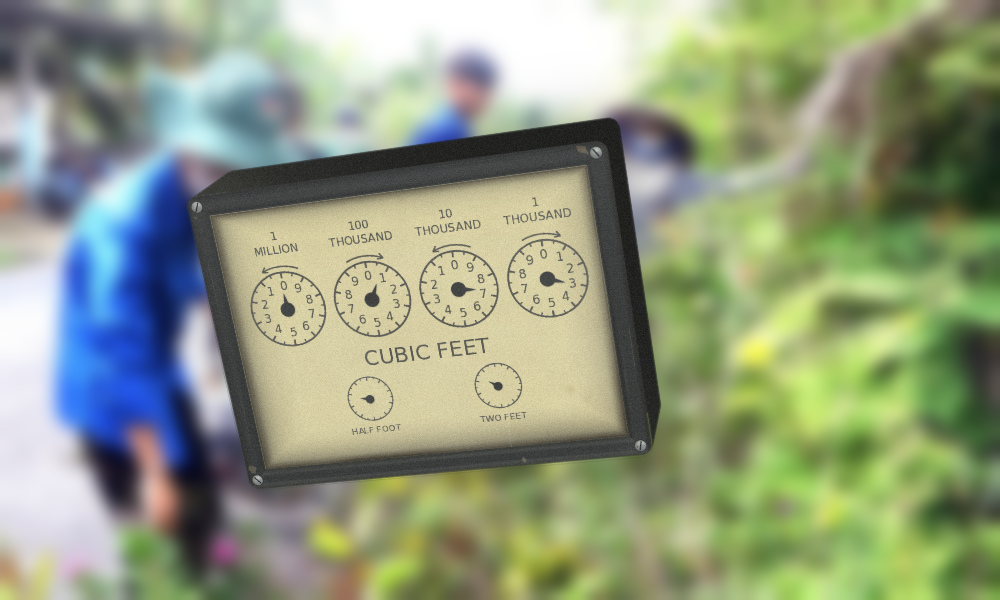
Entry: value=7300 unit=ft³
